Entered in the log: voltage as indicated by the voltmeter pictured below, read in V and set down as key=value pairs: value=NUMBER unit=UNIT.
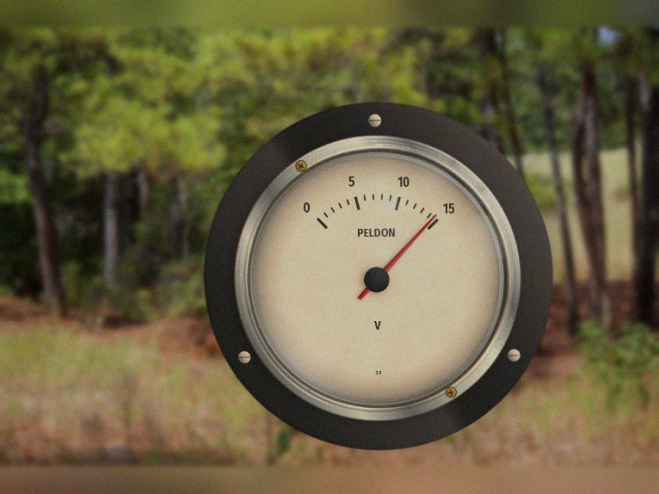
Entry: value=14.5 unit=V
